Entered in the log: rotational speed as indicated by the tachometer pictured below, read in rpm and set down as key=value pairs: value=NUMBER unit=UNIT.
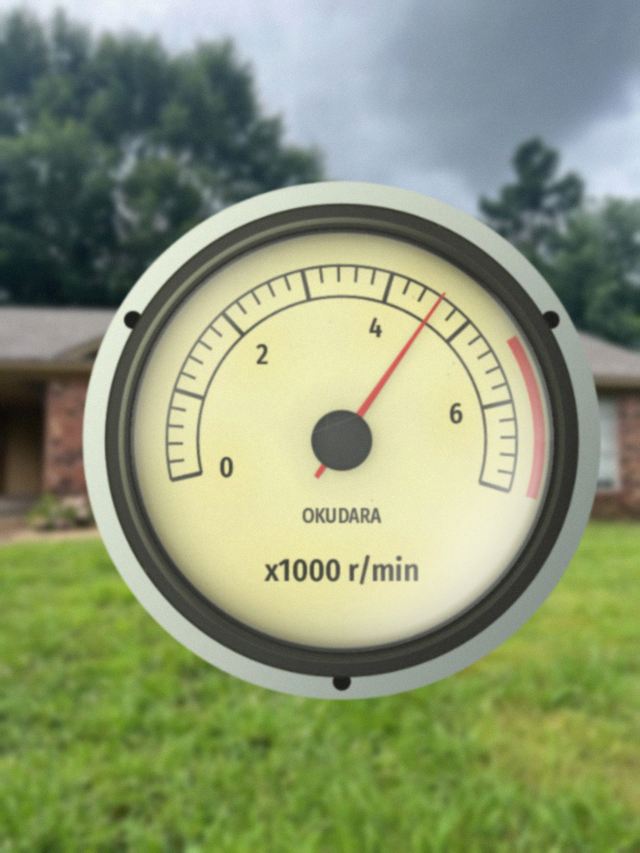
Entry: value=4600 unit=rpm
